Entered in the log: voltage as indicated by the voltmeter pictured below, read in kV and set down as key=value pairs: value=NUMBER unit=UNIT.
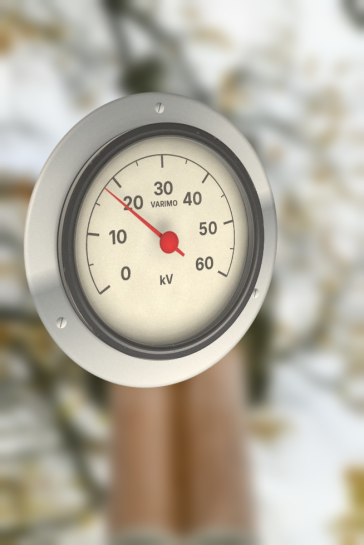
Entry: value=17.5 unit=kV
